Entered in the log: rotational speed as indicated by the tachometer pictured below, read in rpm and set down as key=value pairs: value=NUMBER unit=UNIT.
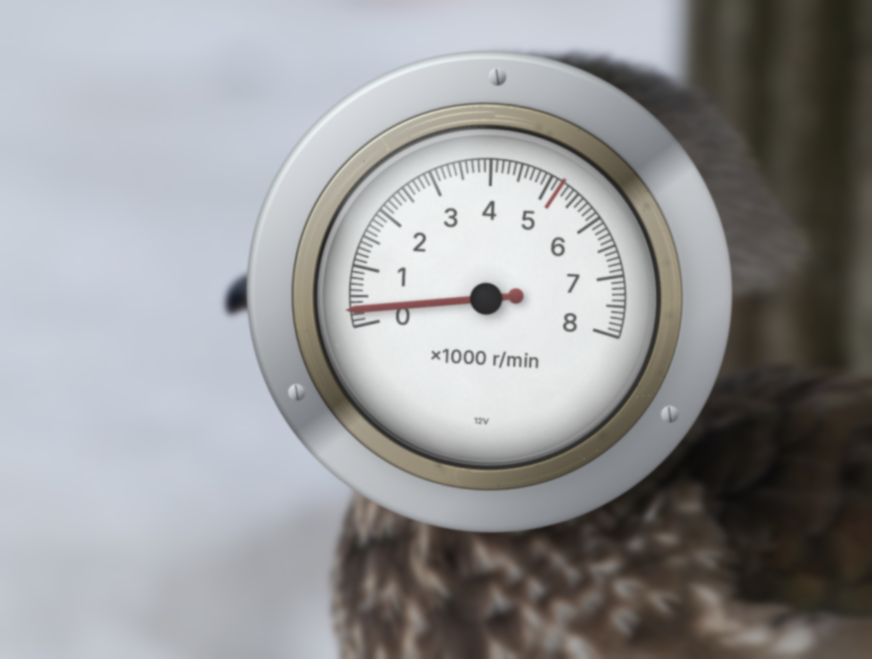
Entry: value=300 unit=rpm
